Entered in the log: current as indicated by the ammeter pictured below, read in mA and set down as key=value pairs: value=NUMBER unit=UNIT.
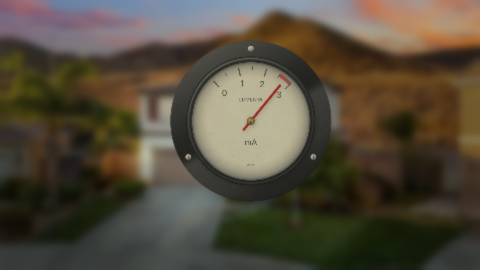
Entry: value=2.75 unit=mA
